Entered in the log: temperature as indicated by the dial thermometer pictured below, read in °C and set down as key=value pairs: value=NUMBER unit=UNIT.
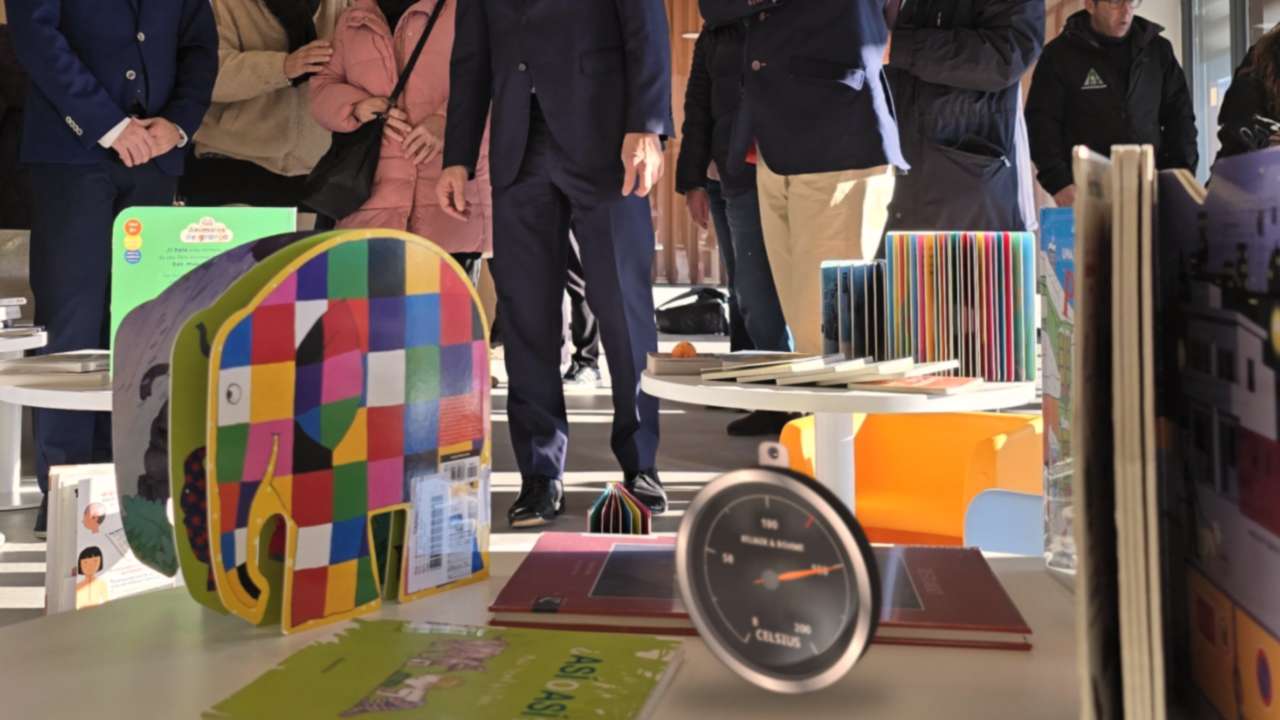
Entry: value=150 unit=°C
